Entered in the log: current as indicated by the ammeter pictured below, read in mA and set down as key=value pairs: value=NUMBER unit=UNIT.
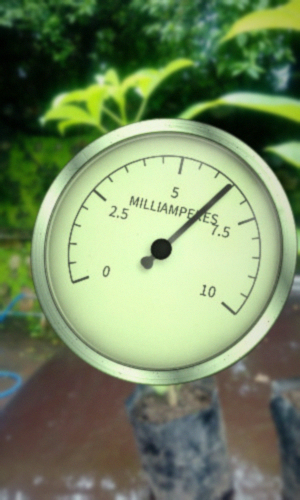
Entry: value=6.5 unit=mA
